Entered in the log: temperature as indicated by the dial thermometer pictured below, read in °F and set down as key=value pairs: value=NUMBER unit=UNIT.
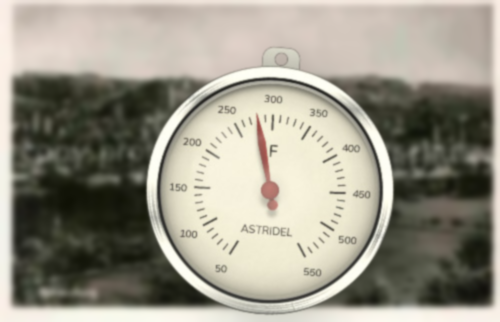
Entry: value=280 unit=°F
